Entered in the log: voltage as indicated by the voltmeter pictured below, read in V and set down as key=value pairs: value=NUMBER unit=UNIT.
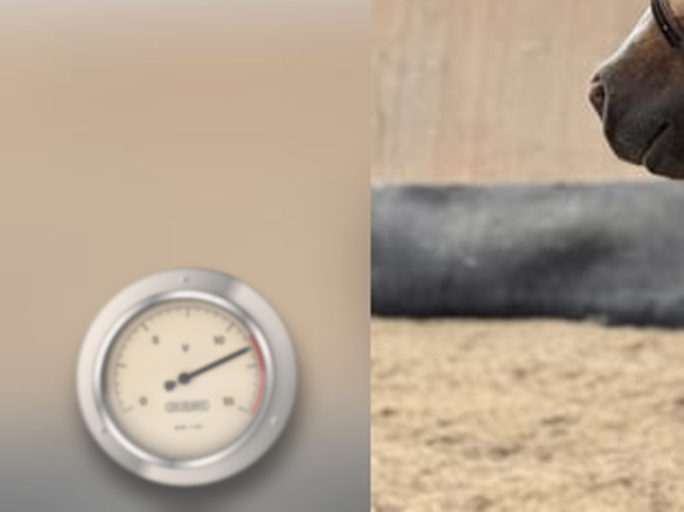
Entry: value=11.5 unit=V
